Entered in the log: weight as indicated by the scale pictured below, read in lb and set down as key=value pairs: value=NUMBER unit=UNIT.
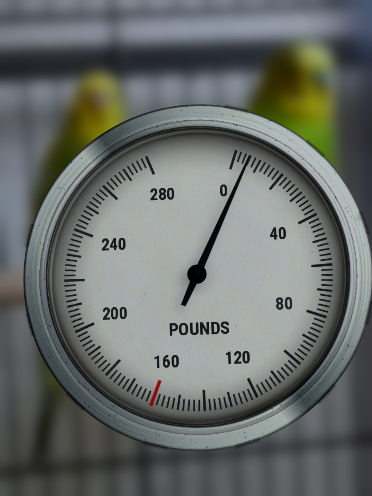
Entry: value=6 unit=lb
